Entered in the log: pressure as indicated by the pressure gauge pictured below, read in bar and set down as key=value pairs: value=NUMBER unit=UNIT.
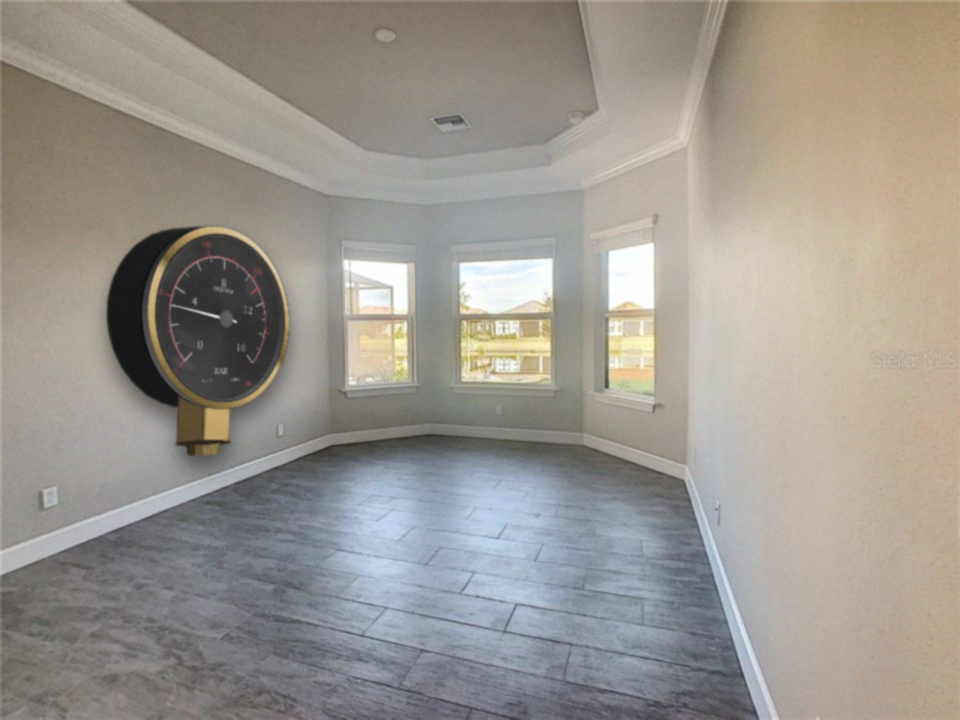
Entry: value=3 unit=bar
